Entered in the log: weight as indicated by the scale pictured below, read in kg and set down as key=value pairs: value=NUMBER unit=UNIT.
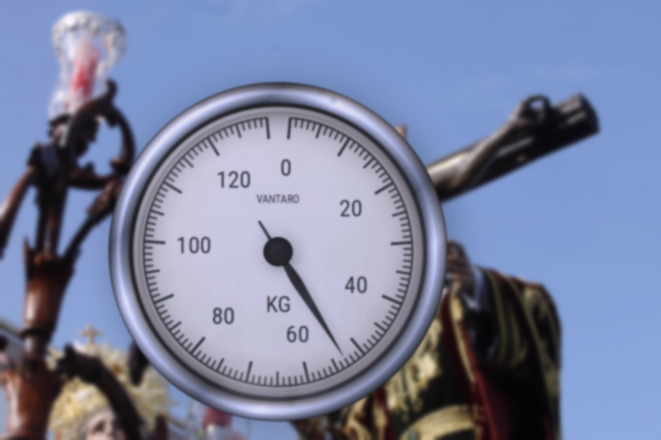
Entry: value=53 unit=kg
